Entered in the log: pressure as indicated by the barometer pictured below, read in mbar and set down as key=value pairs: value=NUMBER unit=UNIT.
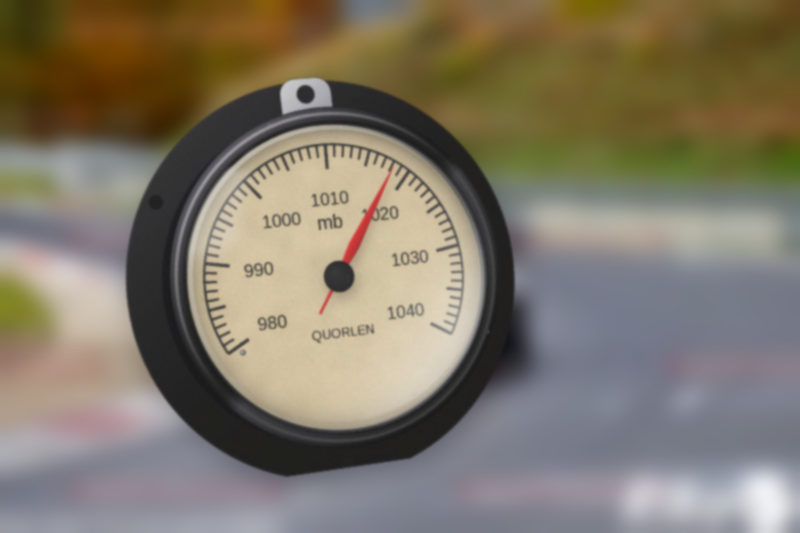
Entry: value=1018 unit=mbar
